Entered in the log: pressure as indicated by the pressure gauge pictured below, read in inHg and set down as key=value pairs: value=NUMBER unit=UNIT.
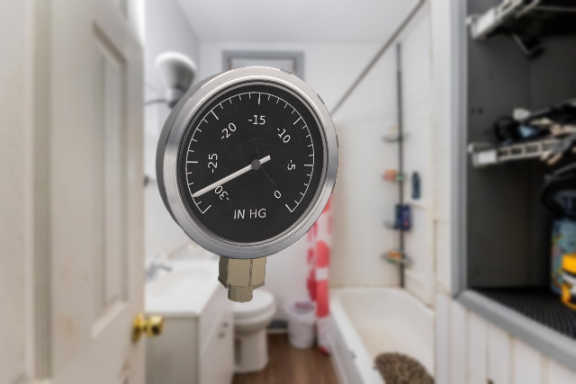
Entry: value=-28 unit=inHg
